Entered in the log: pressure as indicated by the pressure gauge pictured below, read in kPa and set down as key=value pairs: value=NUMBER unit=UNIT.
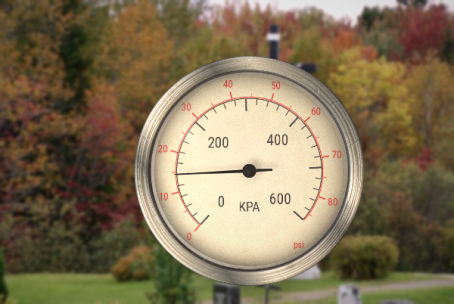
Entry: value=100 unit=kPa
